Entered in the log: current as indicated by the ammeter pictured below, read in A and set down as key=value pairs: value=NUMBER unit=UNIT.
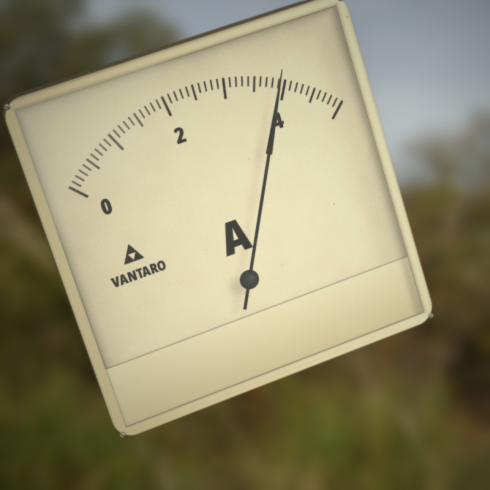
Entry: value=3.9 unit=A
